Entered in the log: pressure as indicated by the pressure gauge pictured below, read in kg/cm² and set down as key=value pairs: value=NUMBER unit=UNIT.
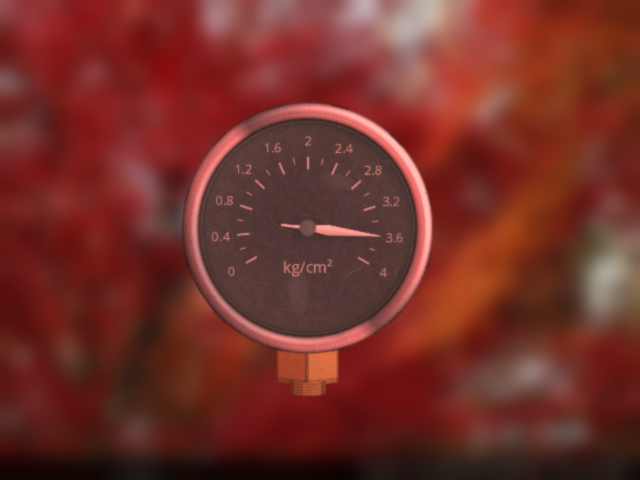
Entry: value=3.6 unit=kg/cm²
